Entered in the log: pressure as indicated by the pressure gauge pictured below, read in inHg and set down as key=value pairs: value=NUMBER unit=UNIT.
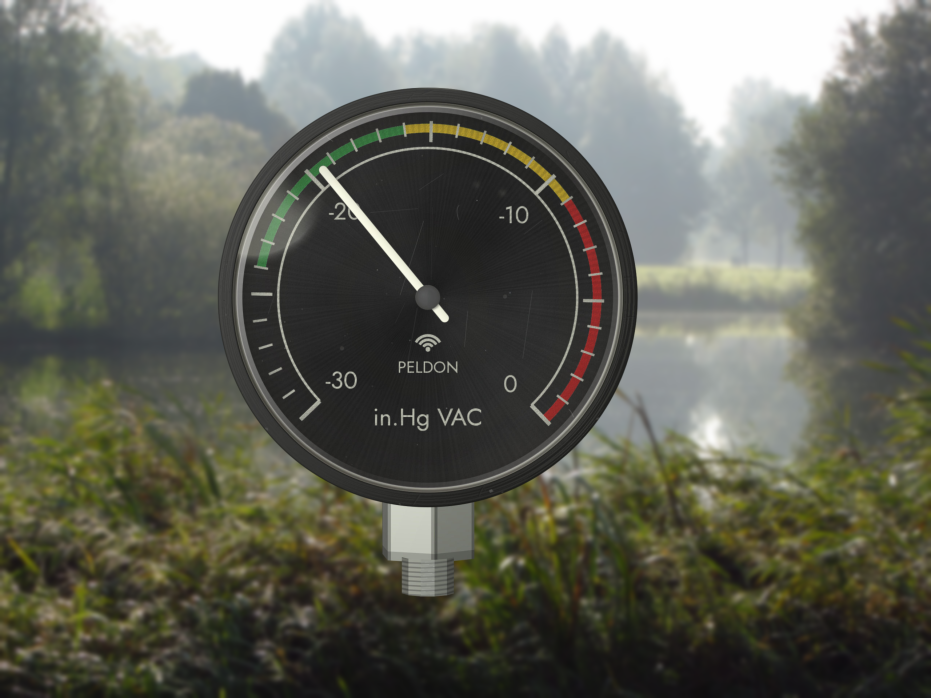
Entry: value=-19.5 unit=inHg
